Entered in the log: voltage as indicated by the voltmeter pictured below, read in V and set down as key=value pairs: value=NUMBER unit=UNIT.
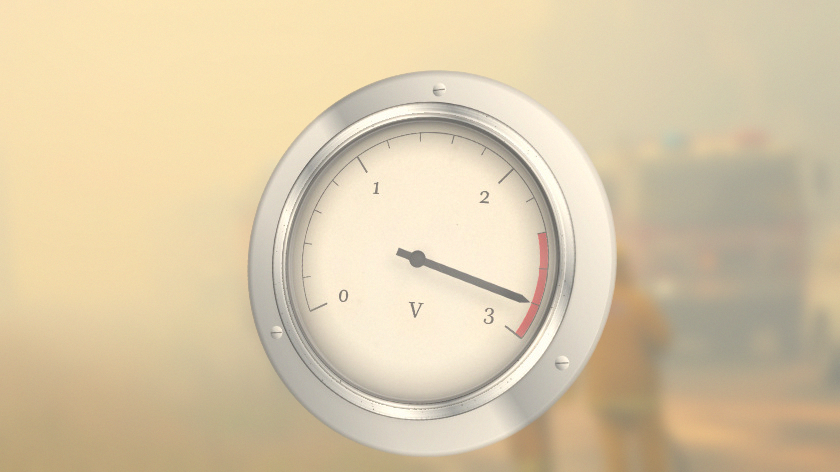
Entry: value=2.8 unit=V
